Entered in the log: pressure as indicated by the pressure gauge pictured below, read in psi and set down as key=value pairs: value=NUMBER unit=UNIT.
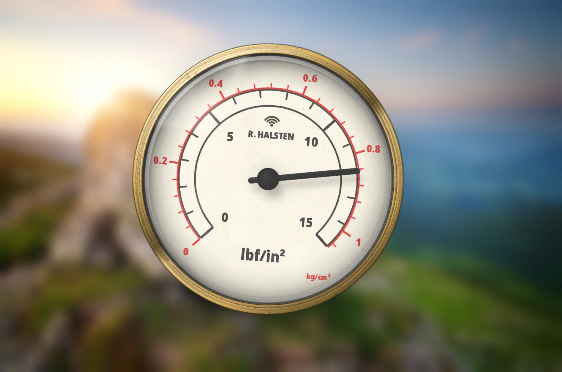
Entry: value=12 unit=psi
